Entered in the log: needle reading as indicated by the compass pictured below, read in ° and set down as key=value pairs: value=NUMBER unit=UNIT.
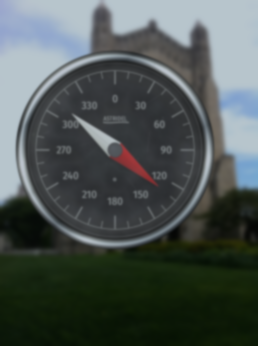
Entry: value=130 unit=°
